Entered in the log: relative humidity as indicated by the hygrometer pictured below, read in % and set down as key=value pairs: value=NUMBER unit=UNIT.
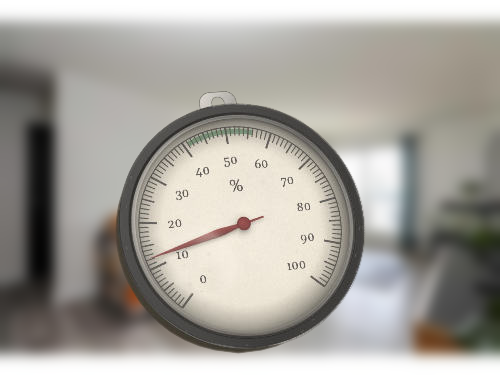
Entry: value=12 unit=%
